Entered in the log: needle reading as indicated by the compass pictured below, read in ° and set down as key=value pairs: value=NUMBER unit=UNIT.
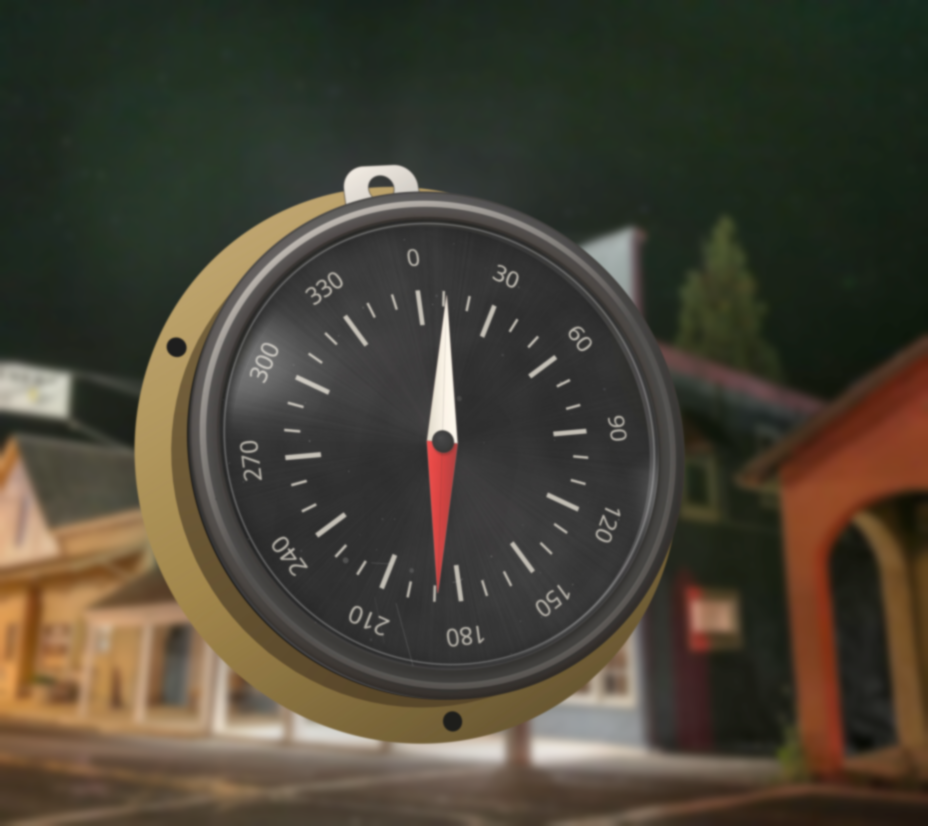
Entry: value=190 unit=°
